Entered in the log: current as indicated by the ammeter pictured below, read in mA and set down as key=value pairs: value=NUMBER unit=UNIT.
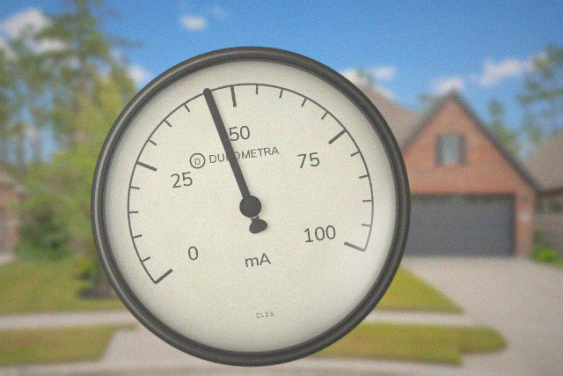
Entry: value=45 unit=mA
